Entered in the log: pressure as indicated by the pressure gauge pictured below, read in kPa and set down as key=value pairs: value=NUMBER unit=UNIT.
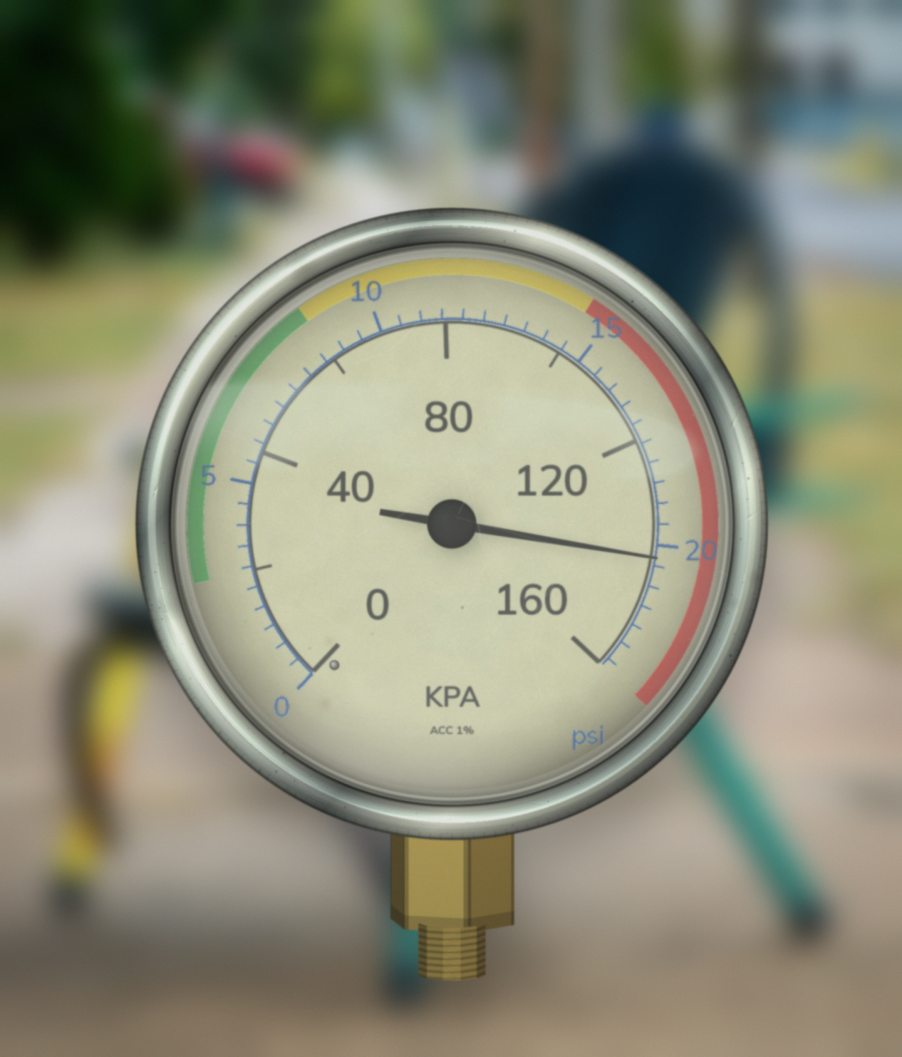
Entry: value=140 unit=kPa
